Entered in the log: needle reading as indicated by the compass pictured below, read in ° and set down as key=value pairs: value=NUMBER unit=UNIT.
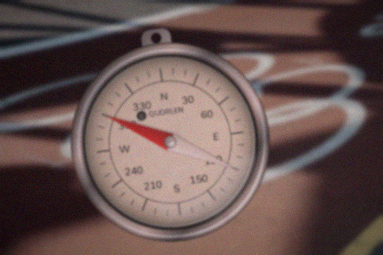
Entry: value=300 unit=°
